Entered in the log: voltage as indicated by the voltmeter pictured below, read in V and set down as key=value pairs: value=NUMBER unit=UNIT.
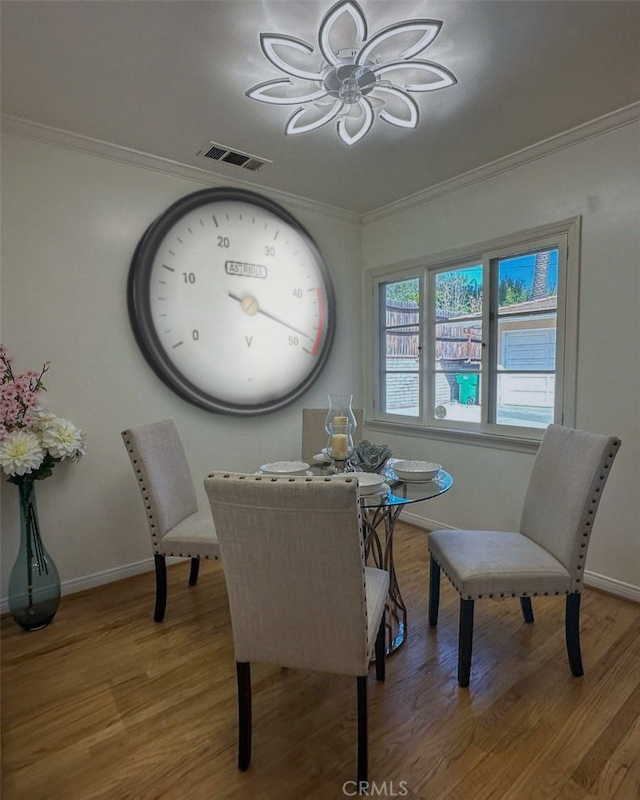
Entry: value=48 unit=V
